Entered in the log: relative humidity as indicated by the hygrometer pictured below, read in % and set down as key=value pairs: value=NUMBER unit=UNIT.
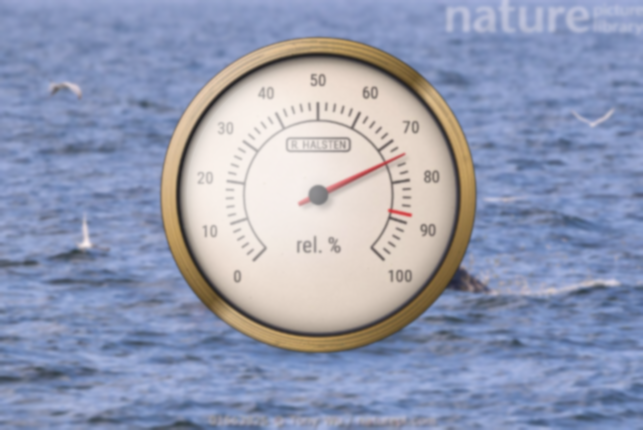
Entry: value=74 unit=%
